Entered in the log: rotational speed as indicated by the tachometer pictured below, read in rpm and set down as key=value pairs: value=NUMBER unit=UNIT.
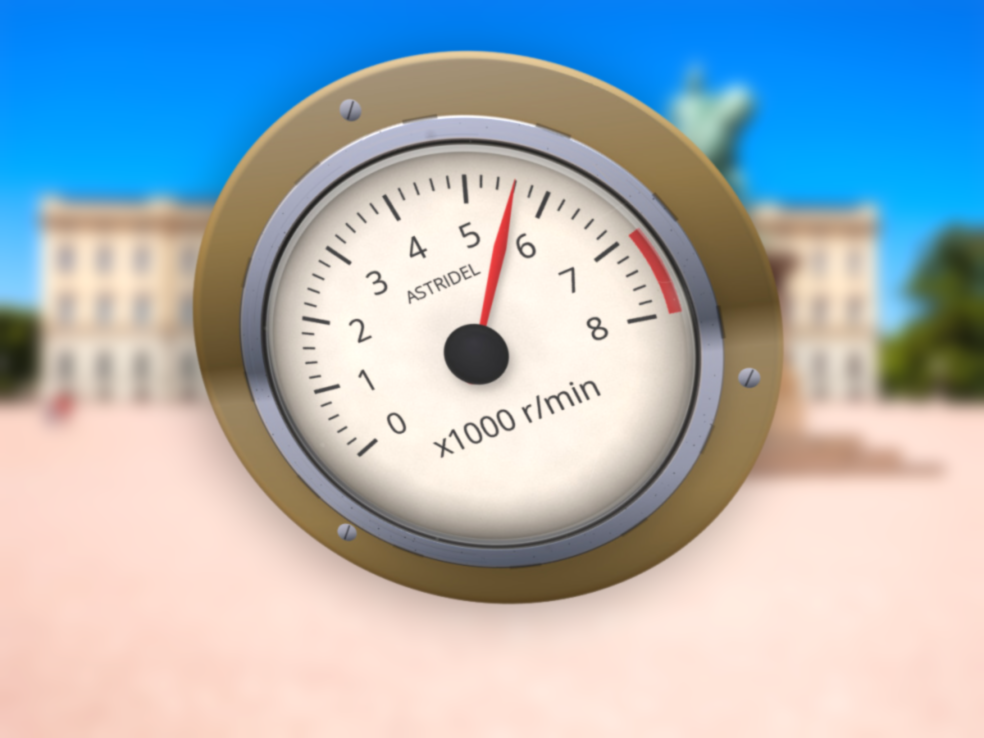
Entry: value=5600 unit=rpm
